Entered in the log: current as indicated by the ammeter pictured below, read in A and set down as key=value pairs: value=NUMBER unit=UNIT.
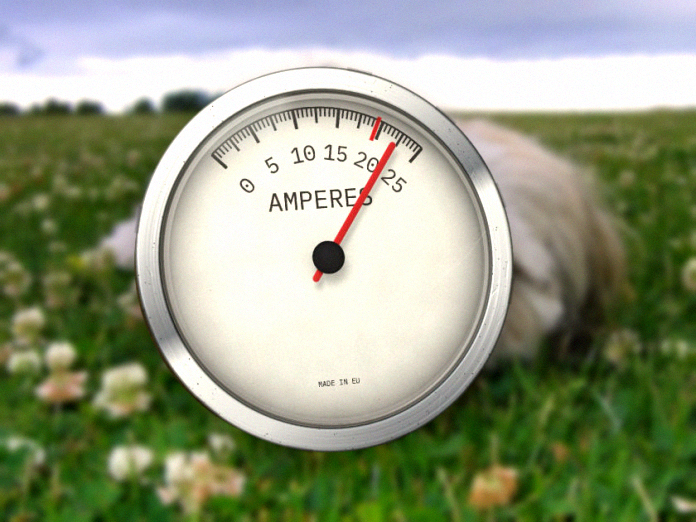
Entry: value=22 unit=A
